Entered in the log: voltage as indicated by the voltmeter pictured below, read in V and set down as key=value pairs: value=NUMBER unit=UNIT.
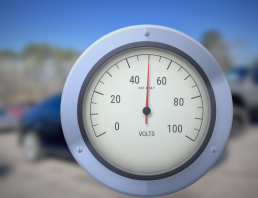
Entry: value=50 unit=V
